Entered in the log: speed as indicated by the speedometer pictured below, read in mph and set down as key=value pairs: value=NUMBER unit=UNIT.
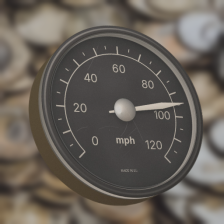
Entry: value=95 unit=mph
